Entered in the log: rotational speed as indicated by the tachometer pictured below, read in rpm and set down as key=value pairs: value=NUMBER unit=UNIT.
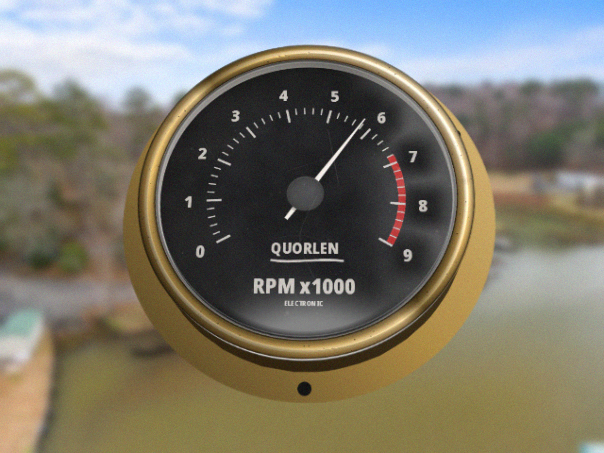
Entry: value=5800 unit=rpm
